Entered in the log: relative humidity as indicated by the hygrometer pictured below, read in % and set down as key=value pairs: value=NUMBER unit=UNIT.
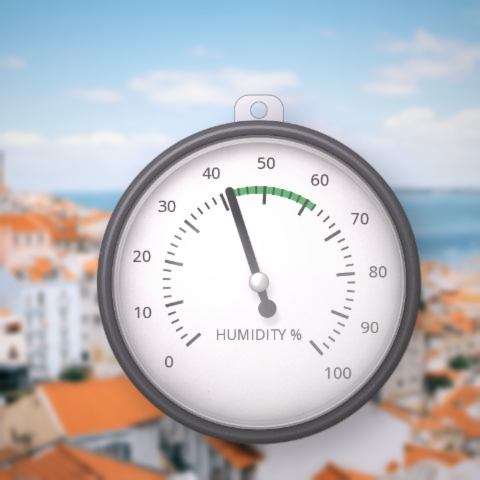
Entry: value=42 unit=%
